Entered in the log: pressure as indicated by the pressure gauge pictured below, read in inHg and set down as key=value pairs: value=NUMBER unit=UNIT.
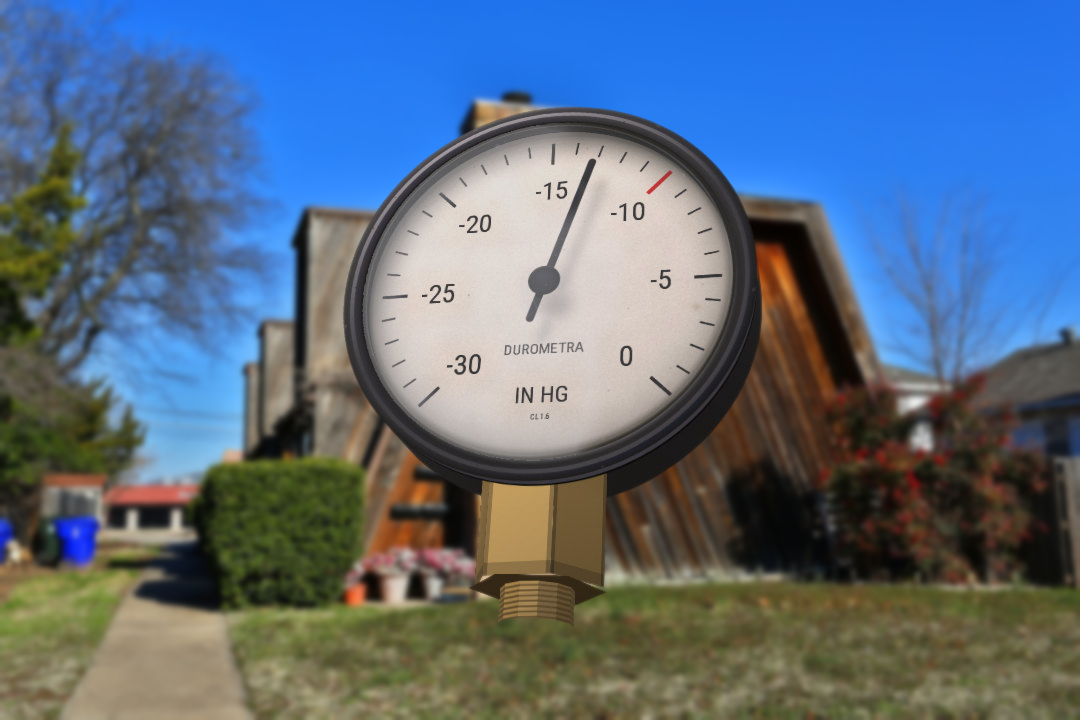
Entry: value=-13 unit=inHg
